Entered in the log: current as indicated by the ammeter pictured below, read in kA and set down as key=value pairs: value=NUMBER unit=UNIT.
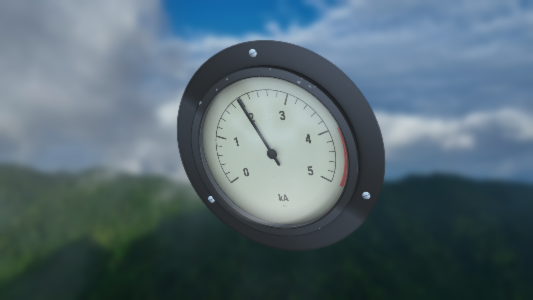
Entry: value=2 unit=kA
